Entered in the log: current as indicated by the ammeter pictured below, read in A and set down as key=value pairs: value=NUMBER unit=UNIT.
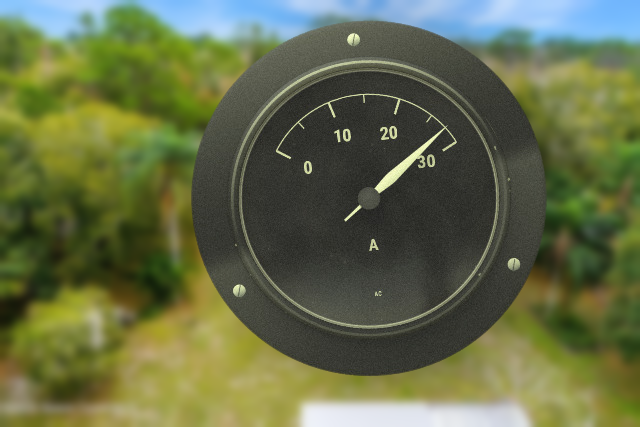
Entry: value=27.5 unit=A
